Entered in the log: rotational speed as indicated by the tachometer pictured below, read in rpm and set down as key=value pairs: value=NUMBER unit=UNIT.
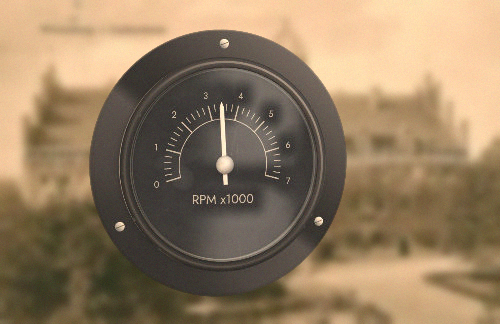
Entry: value=3400 unit=rpm
